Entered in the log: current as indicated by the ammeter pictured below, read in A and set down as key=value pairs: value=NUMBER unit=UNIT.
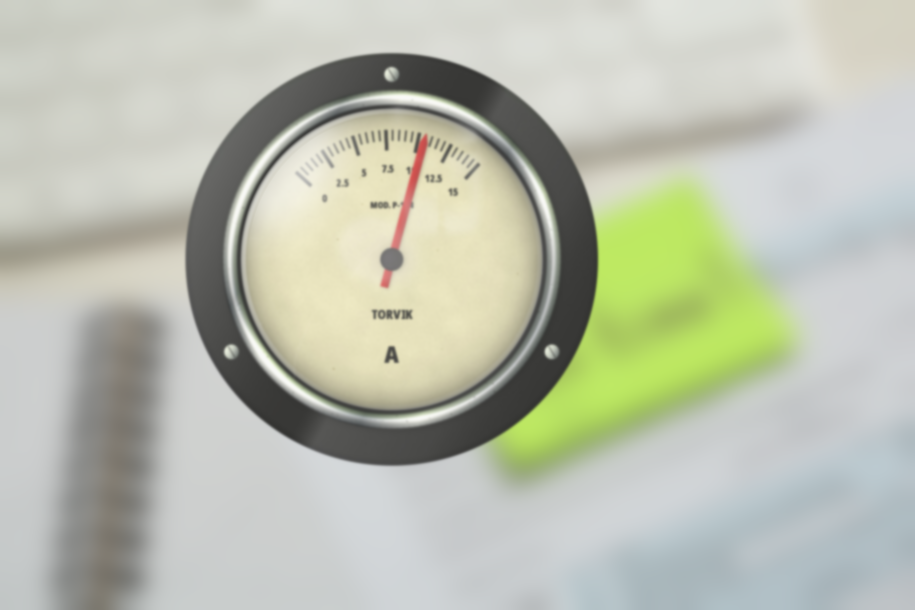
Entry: value=10.5 unit=A
